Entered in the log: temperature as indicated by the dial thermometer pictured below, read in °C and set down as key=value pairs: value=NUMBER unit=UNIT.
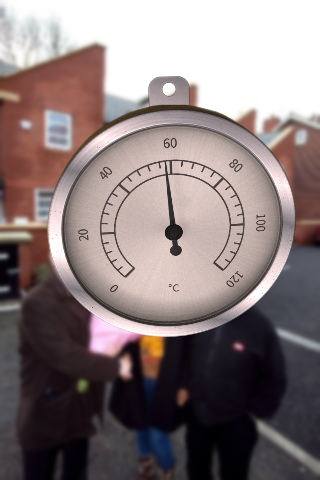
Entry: value=58 unit=°C
